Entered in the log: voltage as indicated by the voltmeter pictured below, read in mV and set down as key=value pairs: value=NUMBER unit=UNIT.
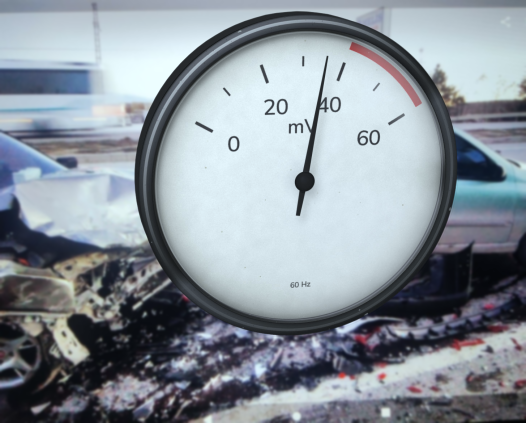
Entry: value=35 unit=mV
